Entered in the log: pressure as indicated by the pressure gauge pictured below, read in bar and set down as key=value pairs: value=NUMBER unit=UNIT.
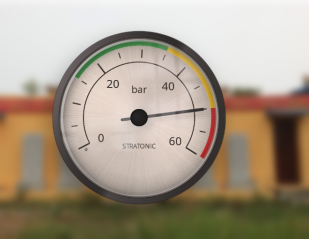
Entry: value=50 unit=bar
